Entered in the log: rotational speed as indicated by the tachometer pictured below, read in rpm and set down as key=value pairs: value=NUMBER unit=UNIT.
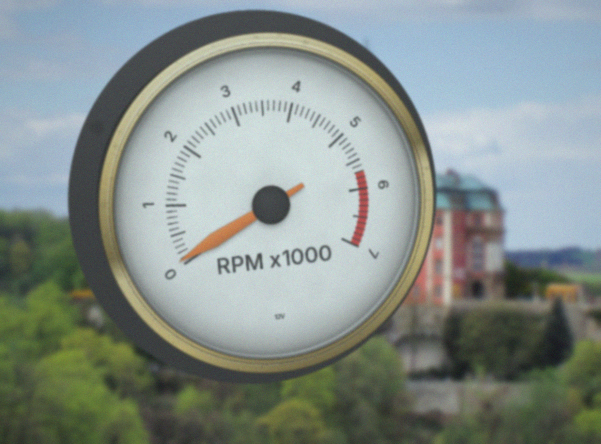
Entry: value=100 unit=rpm
